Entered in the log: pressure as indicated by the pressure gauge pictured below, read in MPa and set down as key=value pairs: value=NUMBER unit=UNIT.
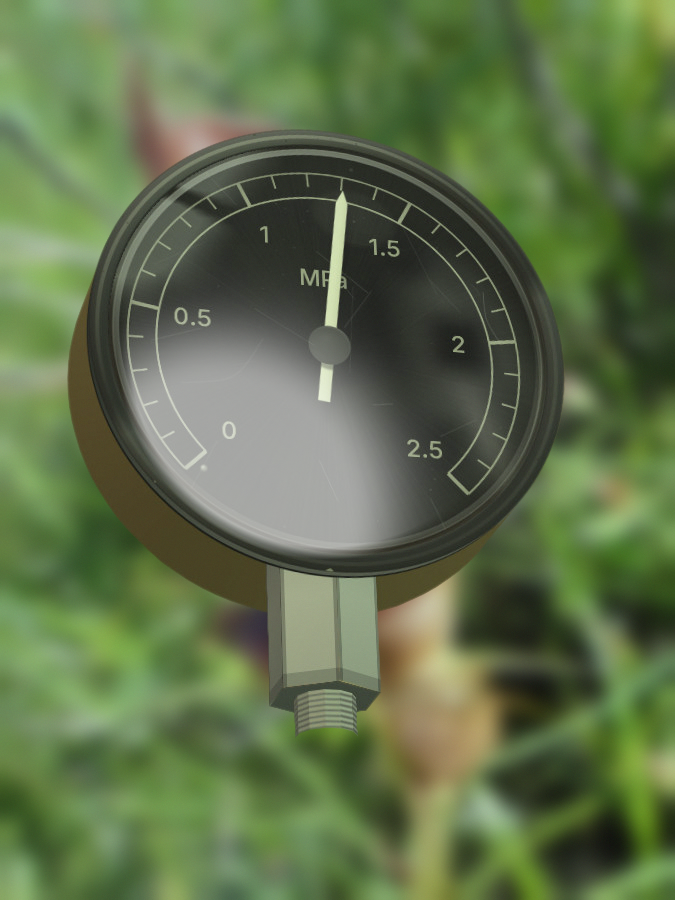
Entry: value=1.3 unit=MPa
